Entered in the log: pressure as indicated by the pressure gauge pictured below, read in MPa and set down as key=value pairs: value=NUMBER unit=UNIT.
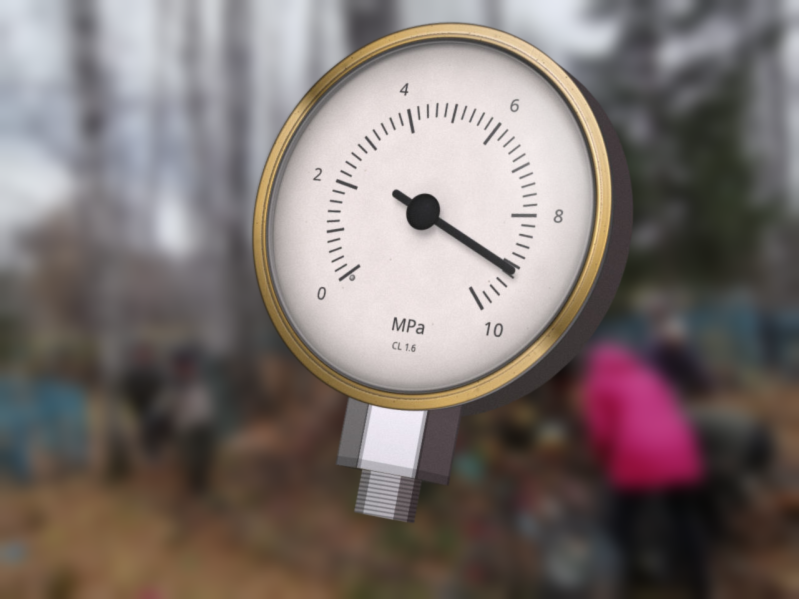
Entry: value=9.1 unit=MPa
